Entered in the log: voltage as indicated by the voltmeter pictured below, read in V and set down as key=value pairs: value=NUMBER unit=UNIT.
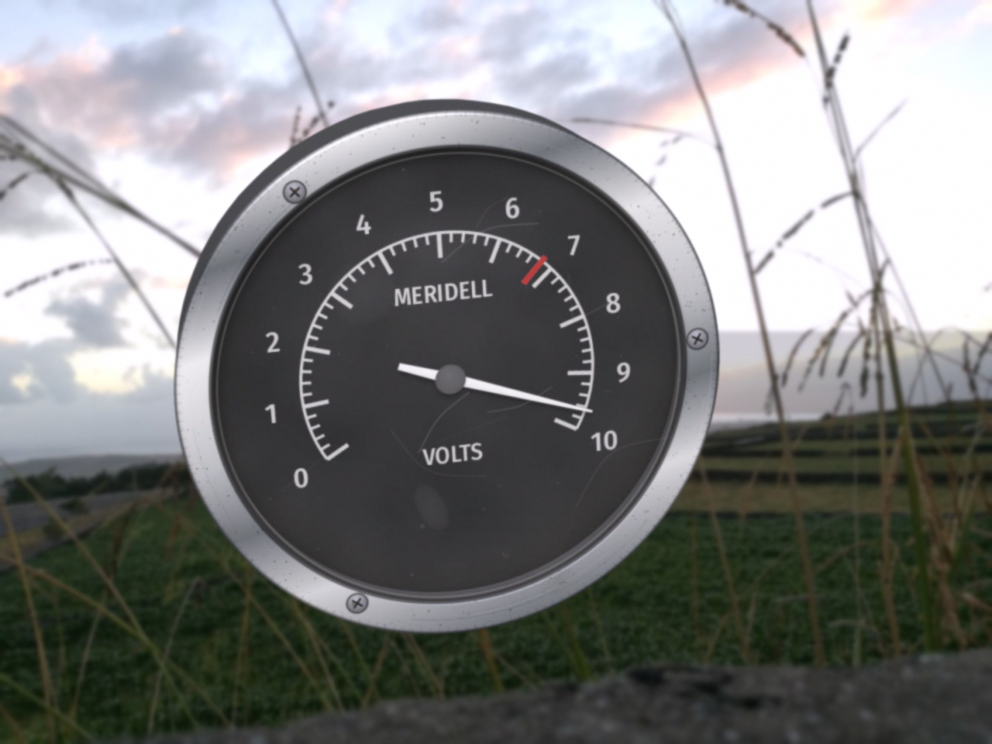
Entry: value=9.6 unit=V
